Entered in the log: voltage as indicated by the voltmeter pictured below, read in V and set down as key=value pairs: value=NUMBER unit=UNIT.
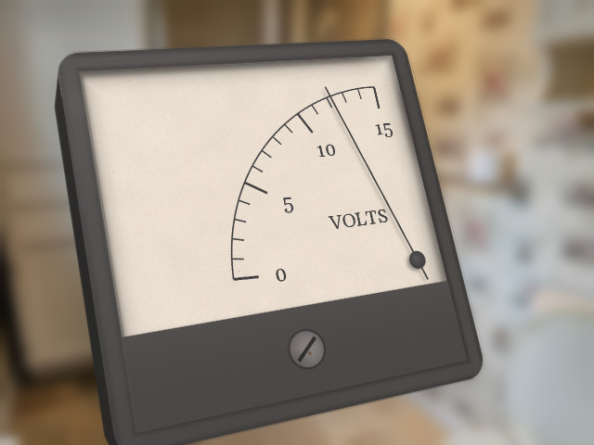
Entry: value=12 unit=V
